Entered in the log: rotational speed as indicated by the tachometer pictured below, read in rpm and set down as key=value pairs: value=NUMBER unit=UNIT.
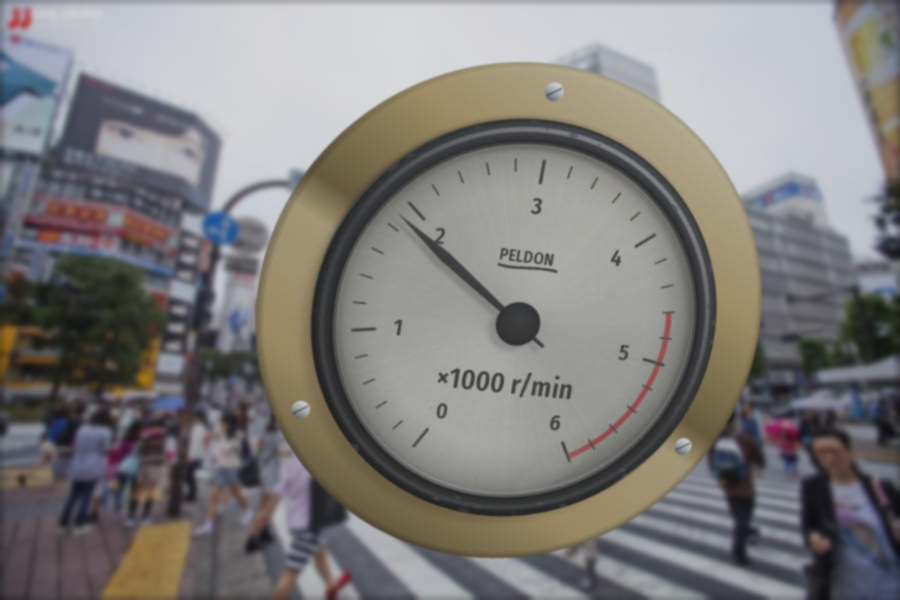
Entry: value=1900 unit=rpm
